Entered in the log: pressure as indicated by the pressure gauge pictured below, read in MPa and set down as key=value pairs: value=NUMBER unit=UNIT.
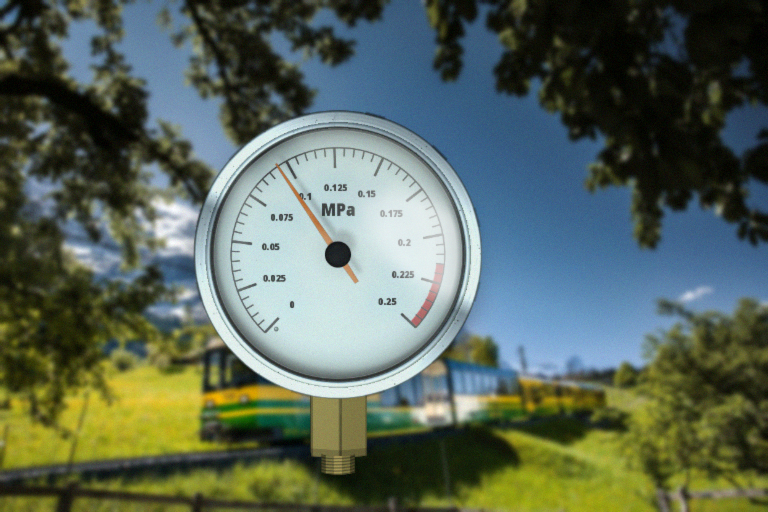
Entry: value=0.095 unit=MPa
